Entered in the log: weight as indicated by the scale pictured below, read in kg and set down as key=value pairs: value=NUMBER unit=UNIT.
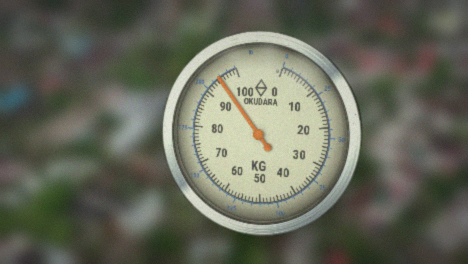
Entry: value=95 unit=kg
